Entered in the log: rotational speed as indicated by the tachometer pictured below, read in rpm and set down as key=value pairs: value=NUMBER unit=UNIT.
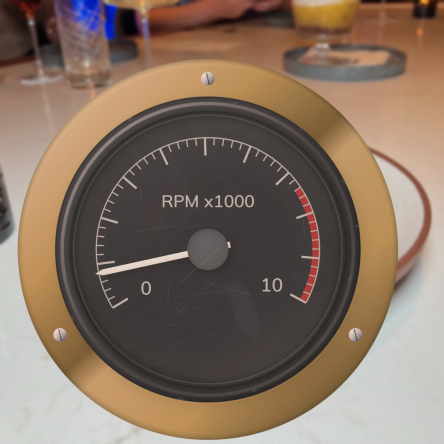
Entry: value=800 unit=rpm
